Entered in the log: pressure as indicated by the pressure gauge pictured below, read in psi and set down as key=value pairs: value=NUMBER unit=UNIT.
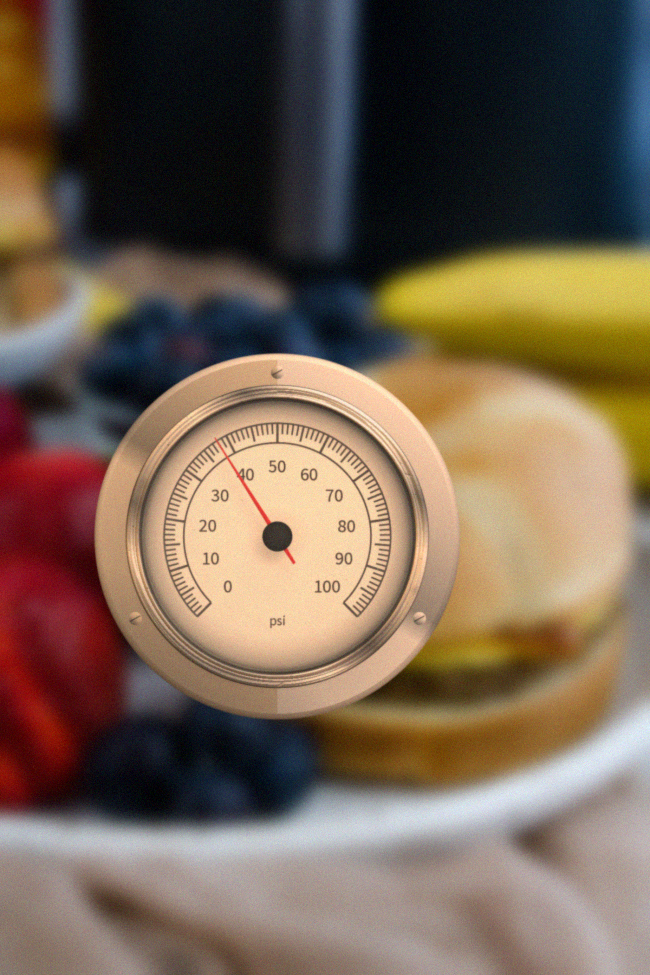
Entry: value=38 unit=psi
